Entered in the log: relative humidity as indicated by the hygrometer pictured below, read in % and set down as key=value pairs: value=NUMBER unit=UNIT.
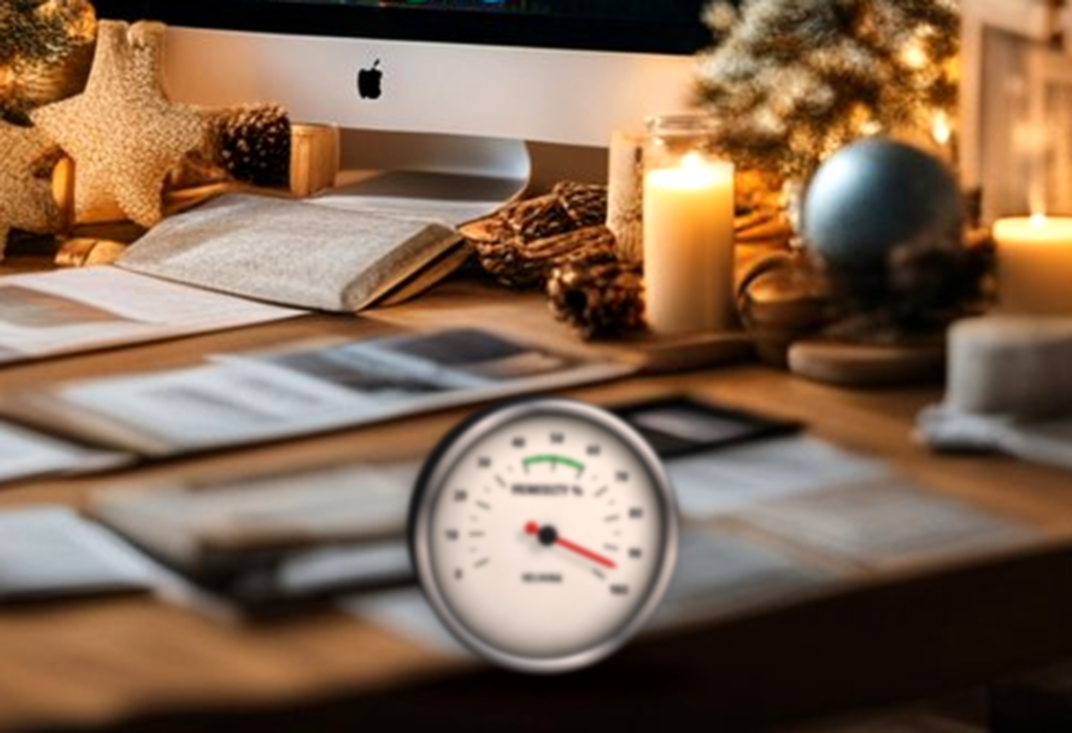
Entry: value=95 unit=%
